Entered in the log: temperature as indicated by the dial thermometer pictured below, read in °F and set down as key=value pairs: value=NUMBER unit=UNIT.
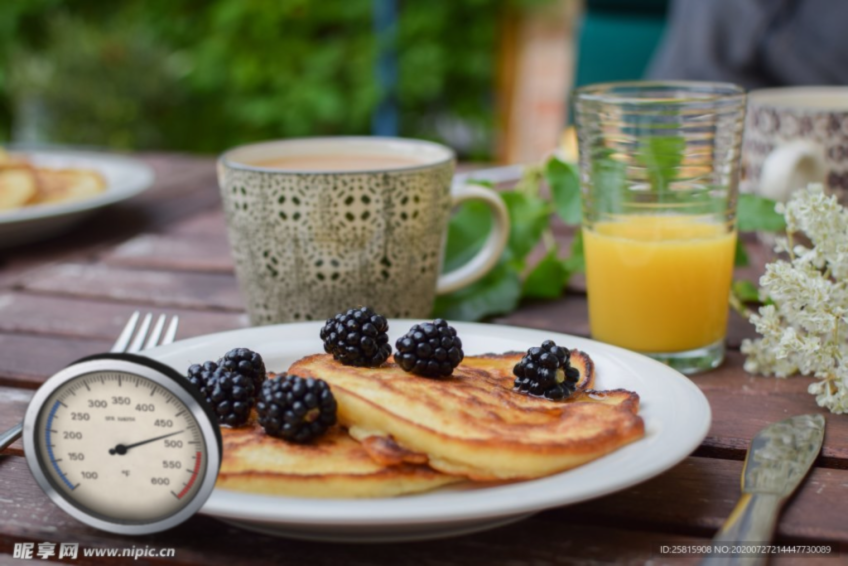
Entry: value=475 unit=°F
